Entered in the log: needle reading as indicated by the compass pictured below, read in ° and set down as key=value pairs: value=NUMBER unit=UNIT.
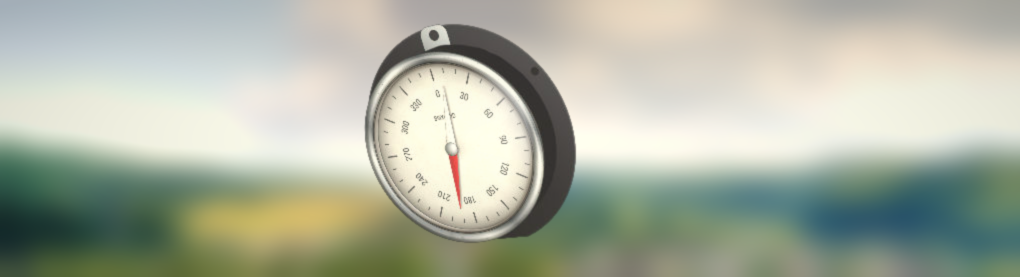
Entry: value=190 unit=°
